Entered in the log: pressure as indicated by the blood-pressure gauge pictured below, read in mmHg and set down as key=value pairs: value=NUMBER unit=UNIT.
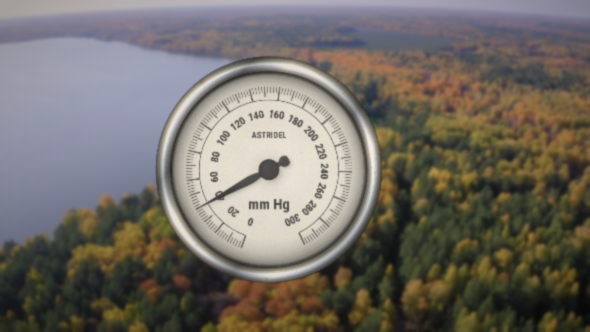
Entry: value=40 unit=mmHg
